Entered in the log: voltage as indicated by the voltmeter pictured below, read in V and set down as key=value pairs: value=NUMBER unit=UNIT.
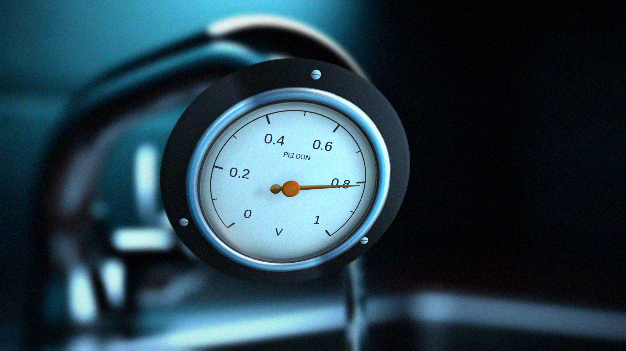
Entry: value=0.8 unit=V
